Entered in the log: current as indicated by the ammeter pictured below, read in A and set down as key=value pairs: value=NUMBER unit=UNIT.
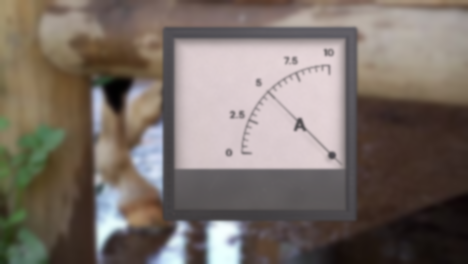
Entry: value=5 unit=A
